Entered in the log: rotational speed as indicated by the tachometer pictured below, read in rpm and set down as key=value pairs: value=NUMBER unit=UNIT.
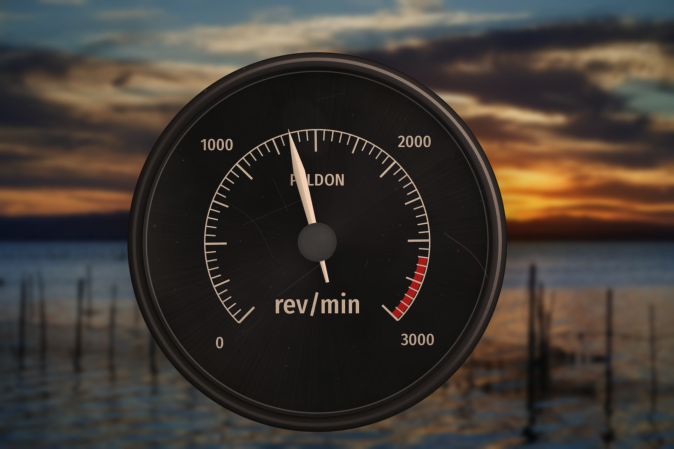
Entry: value=1350 unit=rpm
